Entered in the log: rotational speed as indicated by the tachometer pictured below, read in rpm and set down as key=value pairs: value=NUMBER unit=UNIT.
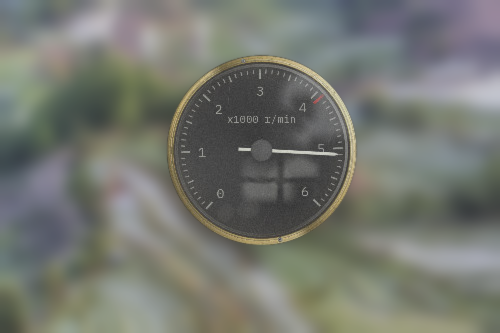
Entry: value=5100 unit=rpm
